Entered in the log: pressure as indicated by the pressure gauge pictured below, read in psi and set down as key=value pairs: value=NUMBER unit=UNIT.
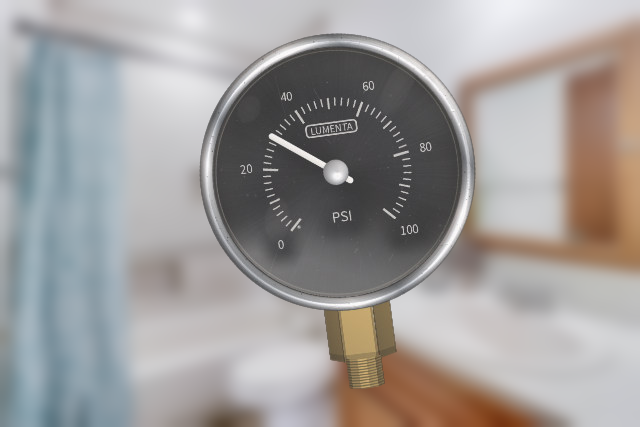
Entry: value=30 unit=psi
